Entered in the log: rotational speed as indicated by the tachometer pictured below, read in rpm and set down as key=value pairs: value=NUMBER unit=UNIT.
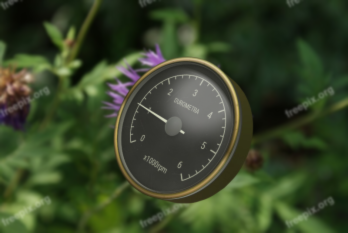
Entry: value=1000 unit=rpm
